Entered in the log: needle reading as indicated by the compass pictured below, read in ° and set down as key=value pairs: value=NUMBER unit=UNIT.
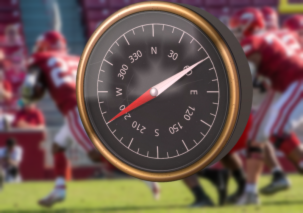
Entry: value=240 unit=°
